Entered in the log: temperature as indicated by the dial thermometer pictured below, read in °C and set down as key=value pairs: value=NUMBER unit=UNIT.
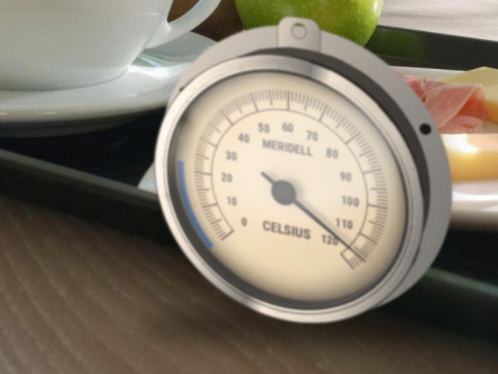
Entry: value=115 unit=°C
